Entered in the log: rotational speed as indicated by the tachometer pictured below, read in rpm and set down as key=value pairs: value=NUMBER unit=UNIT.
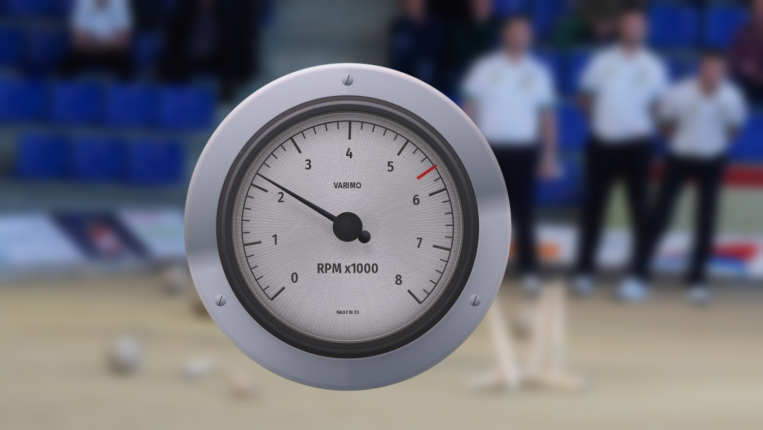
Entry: value=2200 unit=rpm
